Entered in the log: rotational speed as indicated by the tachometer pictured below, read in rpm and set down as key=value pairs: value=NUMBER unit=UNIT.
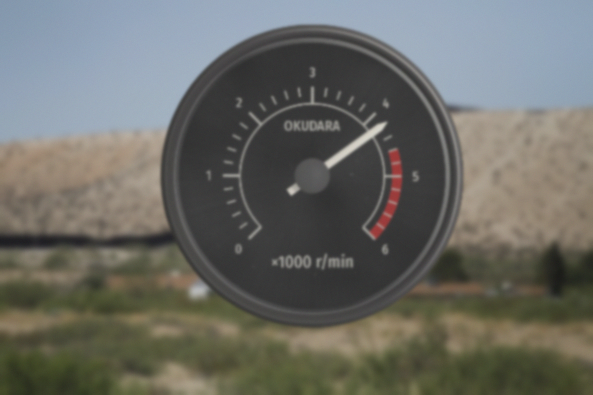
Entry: value=4200 unit=rpm
